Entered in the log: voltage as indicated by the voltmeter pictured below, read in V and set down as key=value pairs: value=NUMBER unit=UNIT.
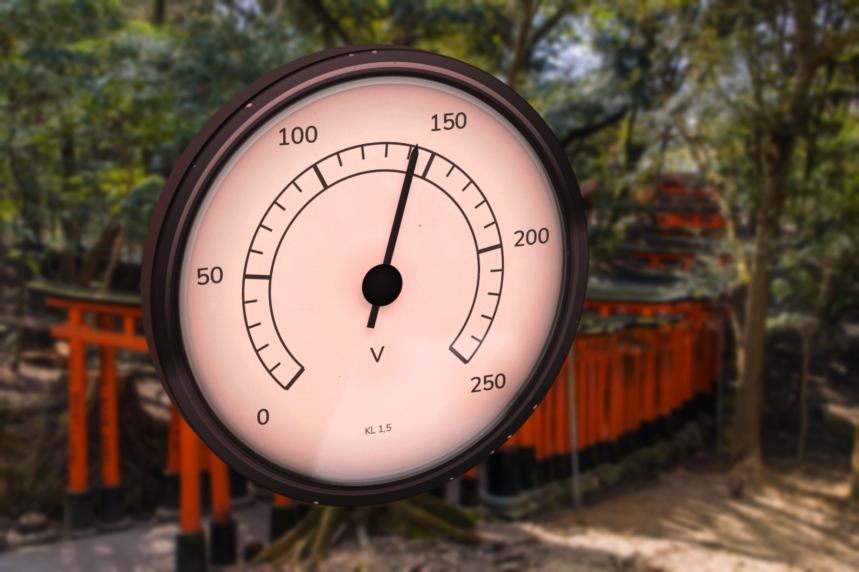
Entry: value=140 unit=V
